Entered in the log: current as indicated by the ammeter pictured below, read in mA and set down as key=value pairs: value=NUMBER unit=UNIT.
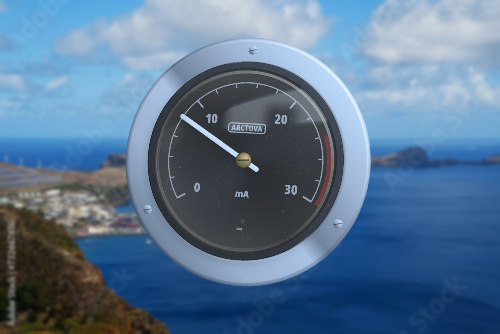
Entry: value=8 unit=mA
